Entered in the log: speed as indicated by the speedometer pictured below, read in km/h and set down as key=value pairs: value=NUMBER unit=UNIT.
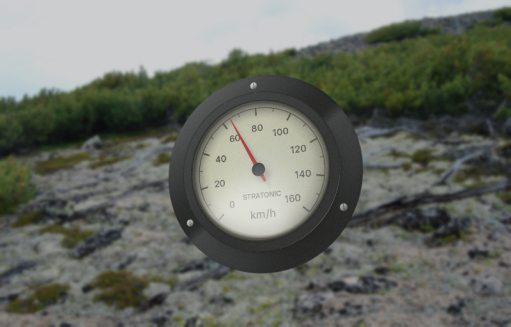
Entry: value=65 unit=km/h
